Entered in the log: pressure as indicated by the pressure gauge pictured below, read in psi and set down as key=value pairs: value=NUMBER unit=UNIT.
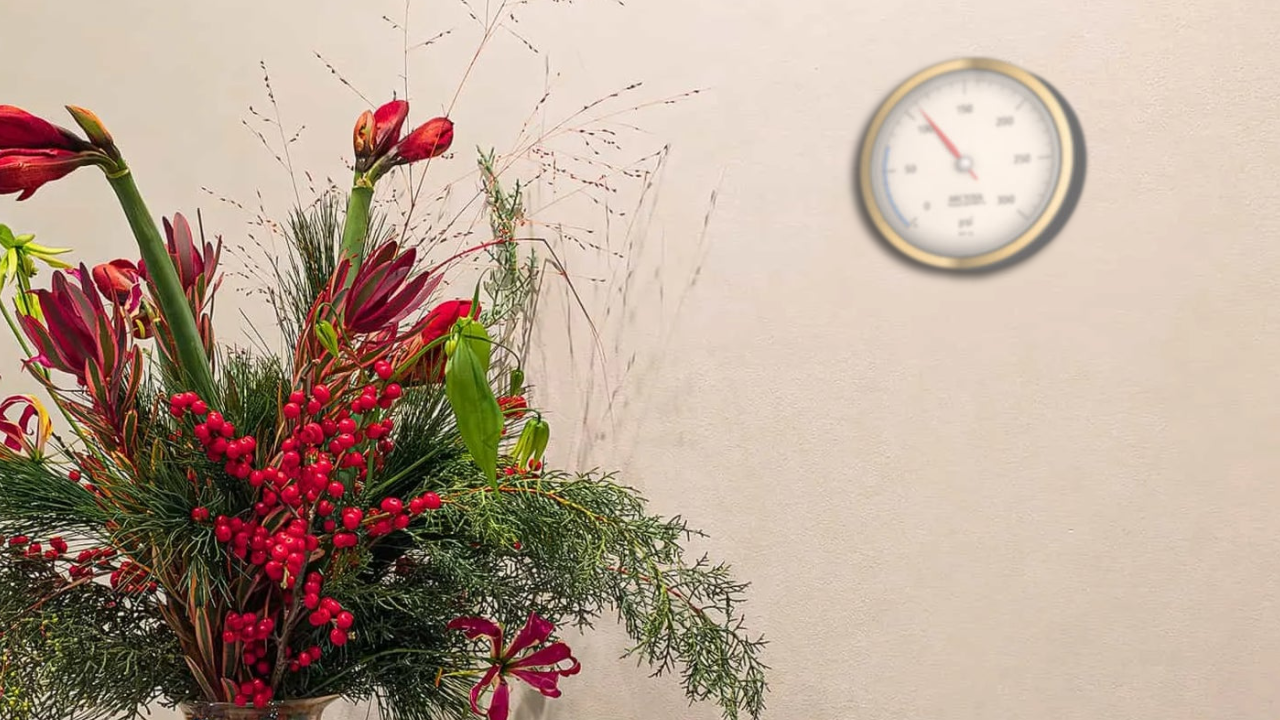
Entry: value=110 unit=psi
